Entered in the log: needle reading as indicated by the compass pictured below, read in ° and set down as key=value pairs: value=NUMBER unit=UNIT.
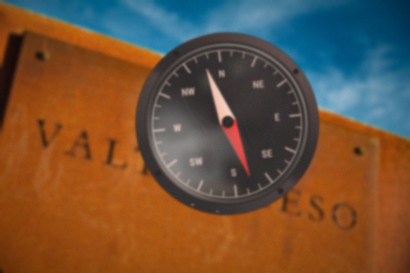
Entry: value=165 unit=°
